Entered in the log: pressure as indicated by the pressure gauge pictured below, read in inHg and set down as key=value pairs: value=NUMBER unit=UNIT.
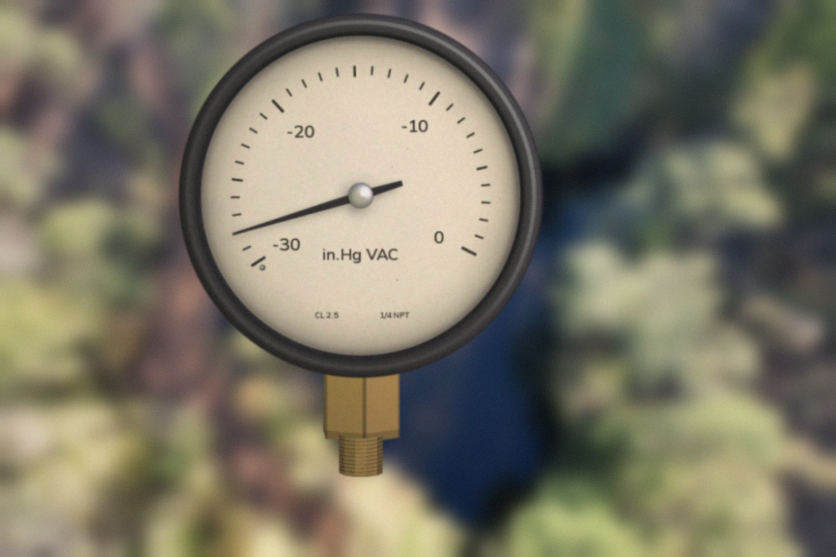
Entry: value=-28 unit=inHg
